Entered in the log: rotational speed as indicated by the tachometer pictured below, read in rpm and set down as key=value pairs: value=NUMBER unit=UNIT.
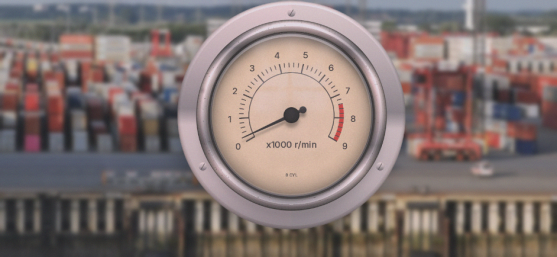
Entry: value=200 unit=rpm
